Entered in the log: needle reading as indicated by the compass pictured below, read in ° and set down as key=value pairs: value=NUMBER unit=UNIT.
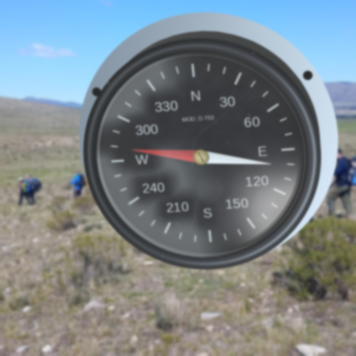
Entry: value=280 unit=°
